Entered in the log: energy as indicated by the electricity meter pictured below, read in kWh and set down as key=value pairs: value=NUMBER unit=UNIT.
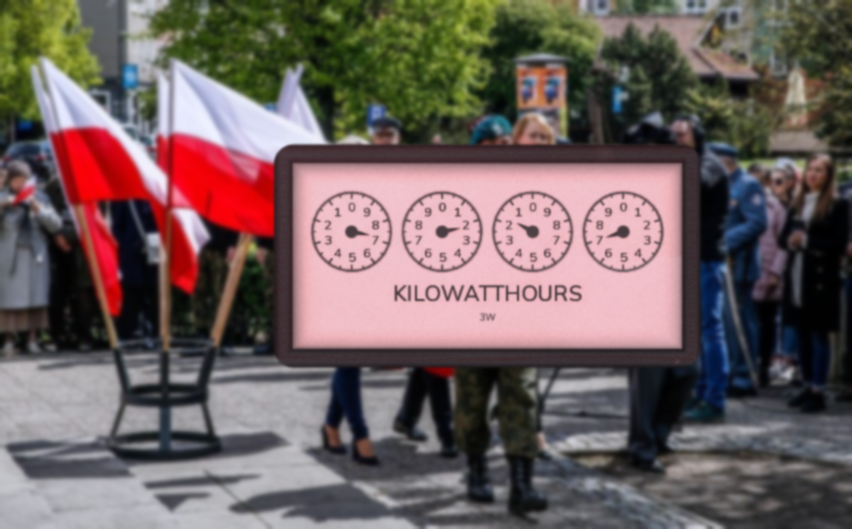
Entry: value=7217 unit=kWh
